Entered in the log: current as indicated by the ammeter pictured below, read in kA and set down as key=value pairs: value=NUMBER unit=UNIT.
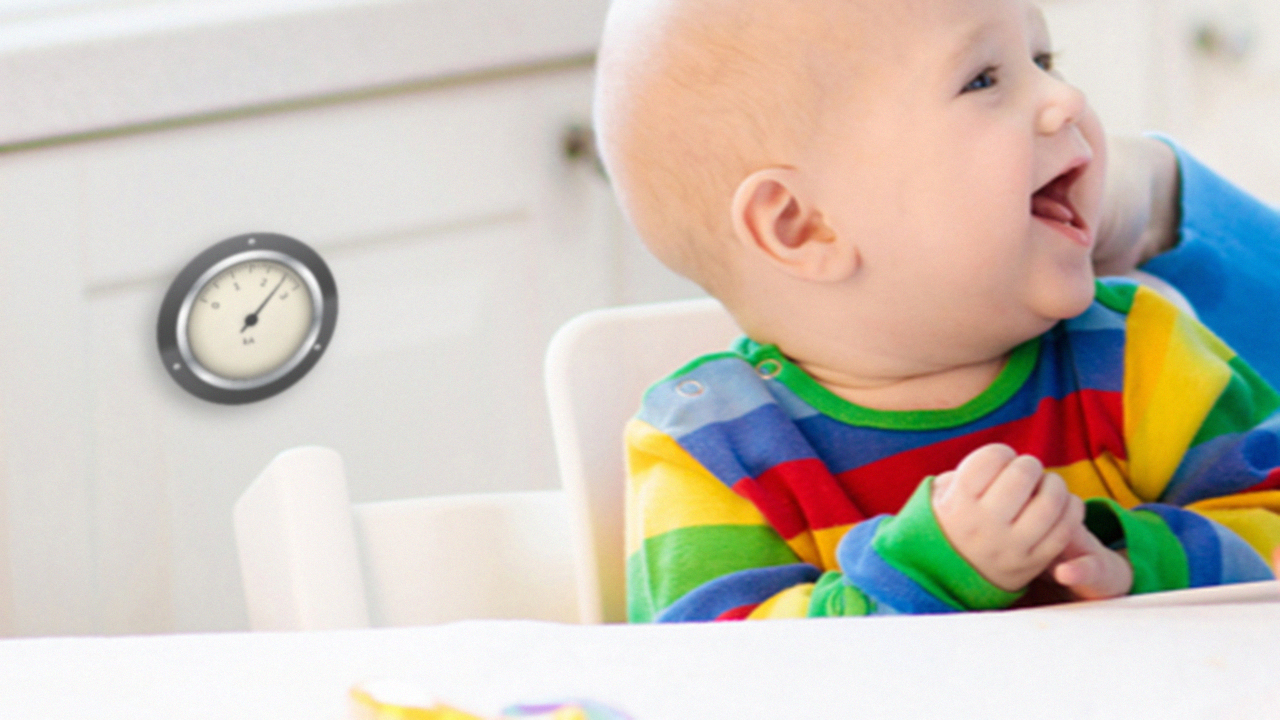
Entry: value=2.5 unit=kA
